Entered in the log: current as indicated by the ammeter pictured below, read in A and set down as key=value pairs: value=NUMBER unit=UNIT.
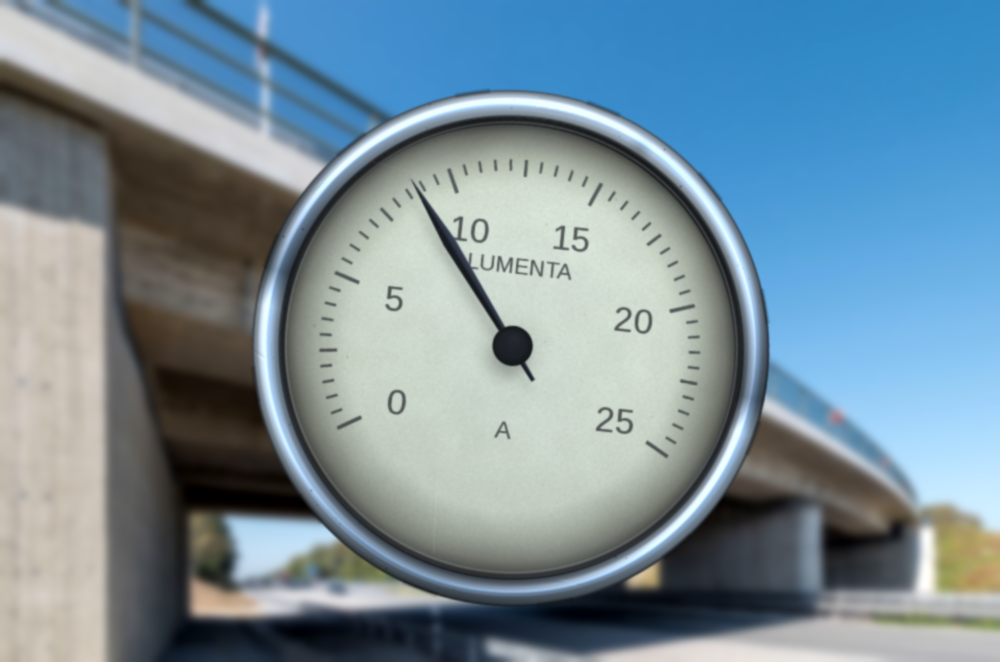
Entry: value=8.75 unit=A
